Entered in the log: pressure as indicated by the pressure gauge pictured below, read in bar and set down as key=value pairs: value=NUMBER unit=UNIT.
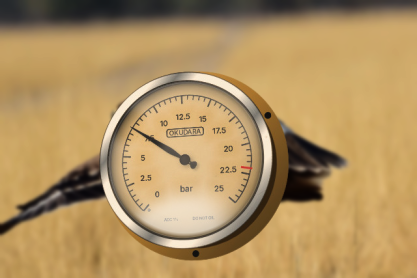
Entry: value=7.5 unit=bar
